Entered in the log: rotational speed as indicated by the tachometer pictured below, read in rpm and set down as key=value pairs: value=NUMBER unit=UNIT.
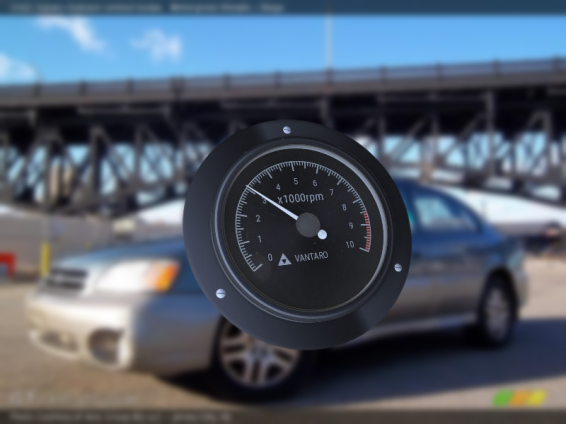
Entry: value=3000 unit=rpm
